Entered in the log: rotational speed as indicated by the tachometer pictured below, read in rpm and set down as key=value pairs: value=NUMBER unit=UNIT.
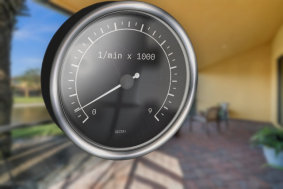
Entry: value=500 unit=rpm
